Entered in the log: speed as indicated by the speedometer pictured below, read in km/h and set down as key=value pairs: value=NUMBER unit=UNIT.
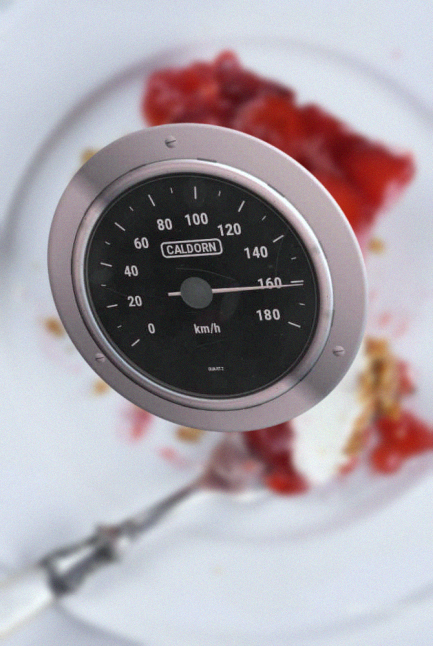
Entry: value=160 unit=km/h
